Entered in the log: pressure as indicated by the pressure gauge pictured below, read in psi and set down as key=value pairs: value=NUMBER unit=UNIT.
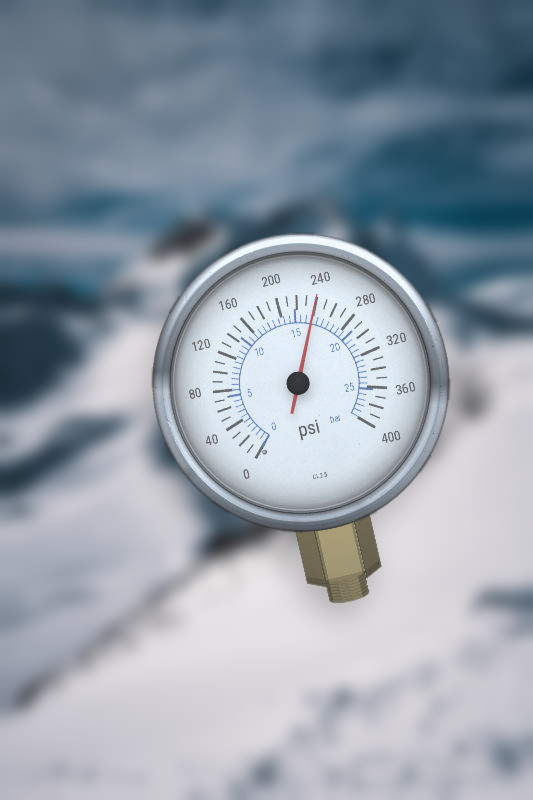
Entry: value=240 unit=psi
